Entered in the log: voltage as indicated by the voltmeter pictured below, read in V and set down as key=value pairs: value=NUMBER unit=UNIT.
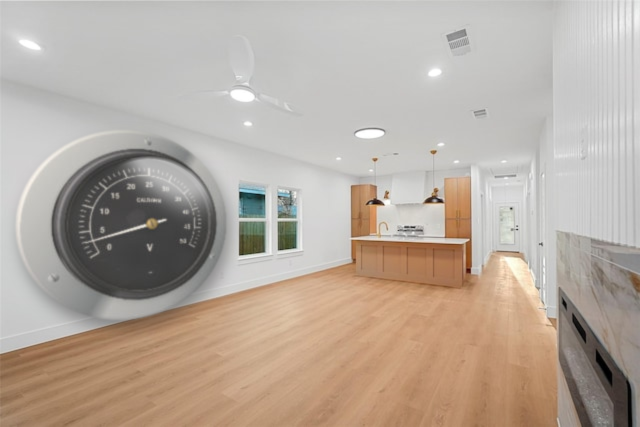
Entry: value=3 unit=V
